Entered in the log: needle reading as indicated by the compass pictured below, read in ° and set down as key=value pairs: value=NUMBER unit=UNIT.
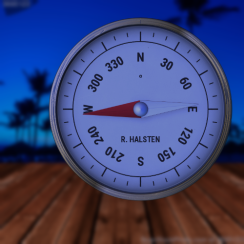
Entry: value=265 unit=°
